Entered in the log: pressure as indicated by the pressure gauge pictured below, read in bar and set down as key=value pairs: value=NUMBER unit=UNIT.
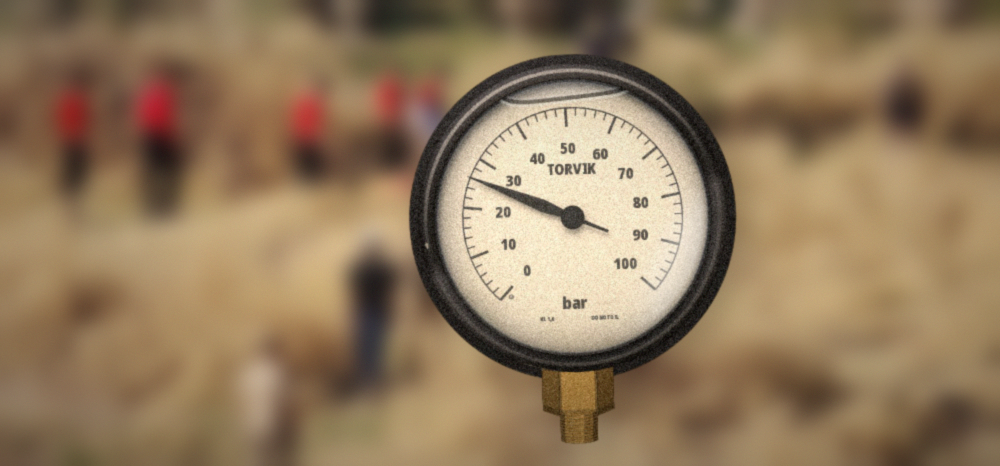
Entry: value=26 unit=bar
